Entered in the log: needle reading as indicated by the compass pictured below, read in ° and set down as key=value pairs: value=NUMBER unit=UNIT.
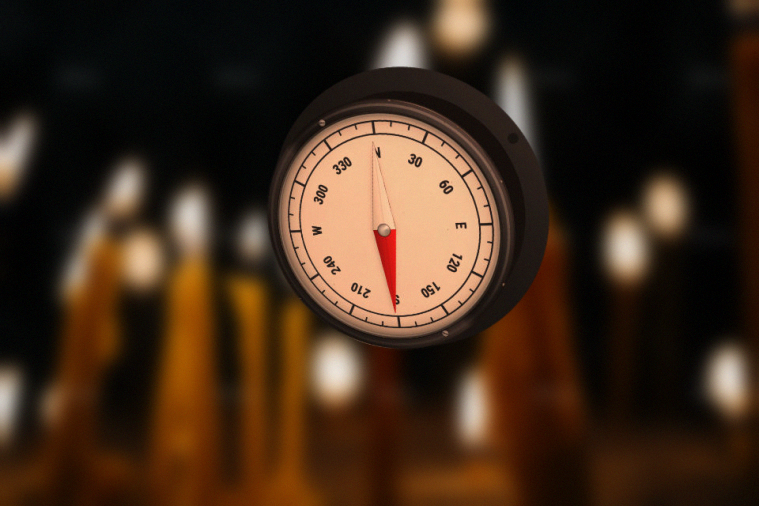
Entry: value=180 unit=°
